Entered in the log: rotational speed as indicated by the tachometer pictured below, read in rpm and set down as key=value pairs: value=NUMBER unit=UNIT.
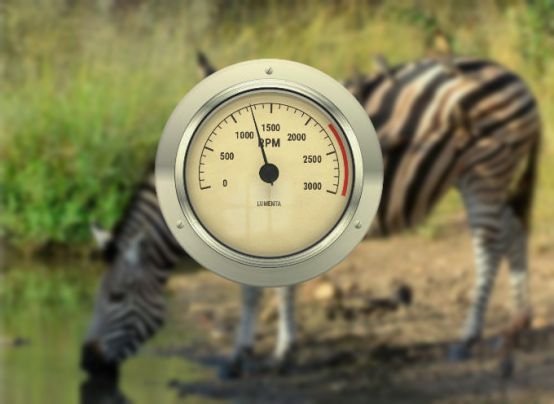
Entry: value=1250 unit=rpm
